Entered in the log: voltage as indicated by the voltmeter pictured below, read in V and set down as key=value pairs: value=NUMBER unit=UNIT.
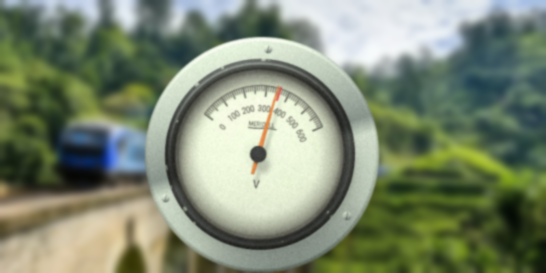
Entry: value=350 unit=V
